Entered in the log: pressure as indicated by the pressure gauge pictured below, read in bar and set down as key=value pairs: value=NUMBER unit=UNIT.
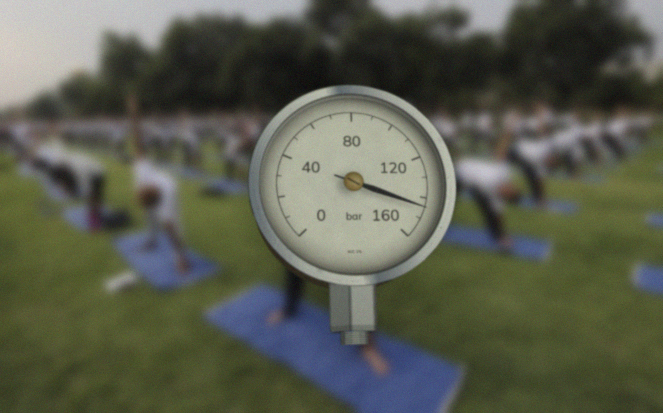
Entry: value=145 unit=bar
